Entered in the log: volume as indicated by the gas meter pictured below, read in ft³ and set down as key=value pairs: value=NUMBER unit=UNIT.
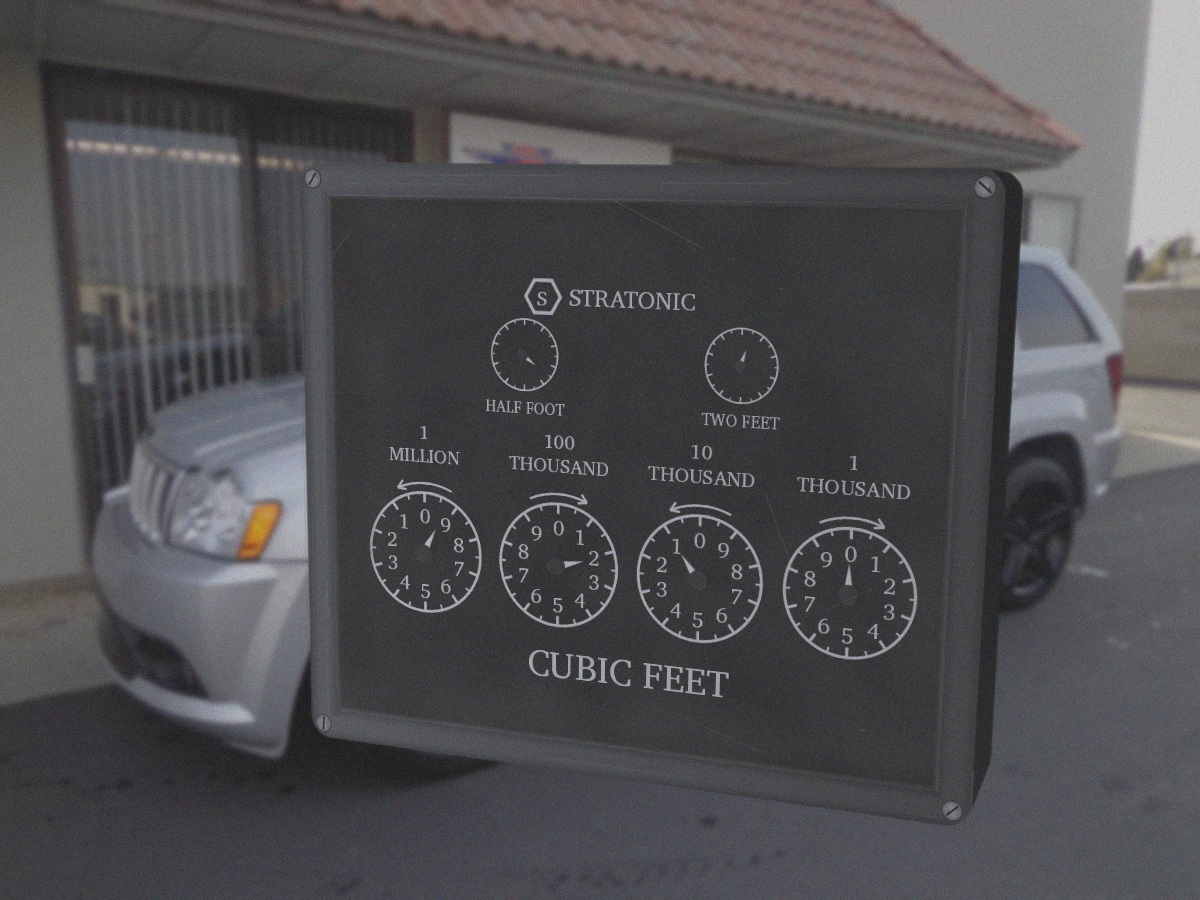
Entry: value=921000 unit=ft³
